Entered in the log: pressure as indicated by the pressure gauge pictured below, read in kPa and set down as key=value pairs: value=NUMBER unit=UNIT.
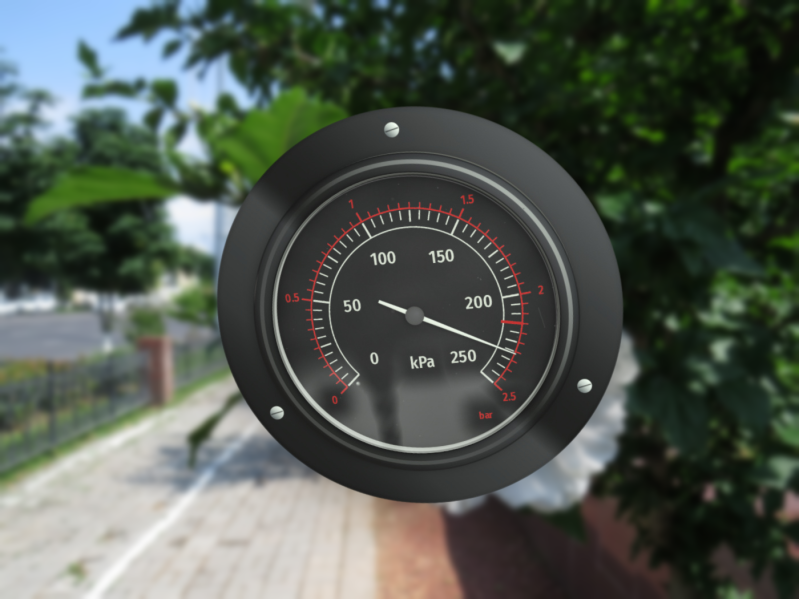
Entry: value=230 unit=kPa
